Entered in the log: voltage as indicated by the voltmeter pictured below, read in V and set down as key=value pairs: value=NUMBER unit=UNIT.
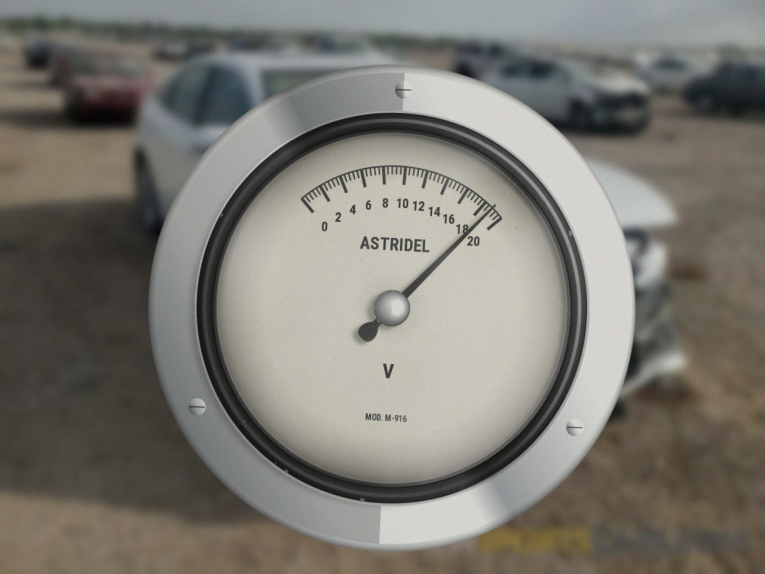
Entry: value=18.8 unit=V
